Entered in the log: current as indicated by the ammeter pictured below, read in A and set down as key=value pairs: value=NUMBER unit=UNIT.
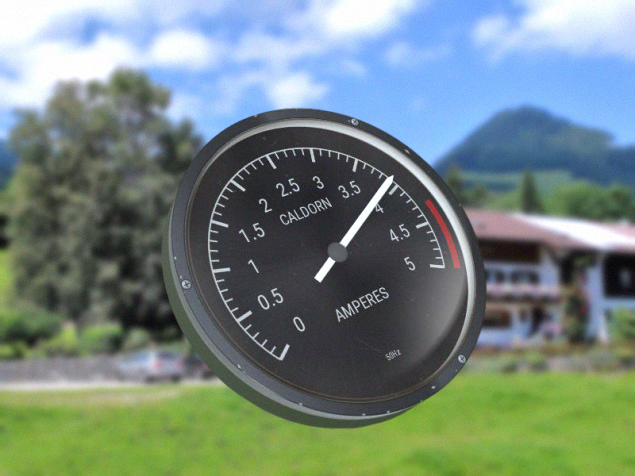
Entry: value=3.9 unit=A
